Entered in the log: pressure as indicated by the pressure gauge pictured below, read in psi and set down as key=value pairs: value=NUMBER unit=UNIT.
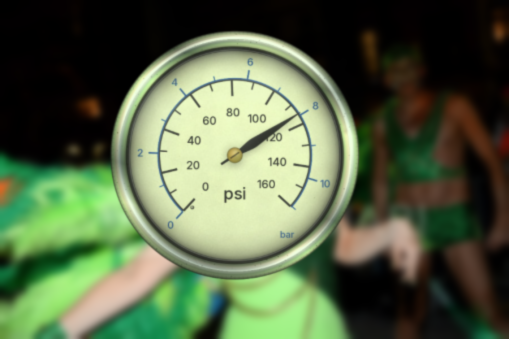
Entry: value=115 unit=psi
